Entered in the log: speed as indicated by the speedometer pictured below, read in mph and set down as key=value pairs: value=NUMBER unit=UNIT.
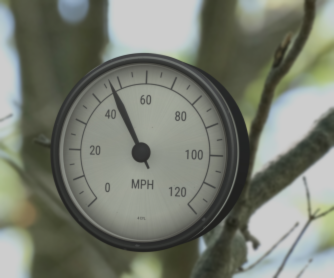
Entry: value=47.5 unit=mph
